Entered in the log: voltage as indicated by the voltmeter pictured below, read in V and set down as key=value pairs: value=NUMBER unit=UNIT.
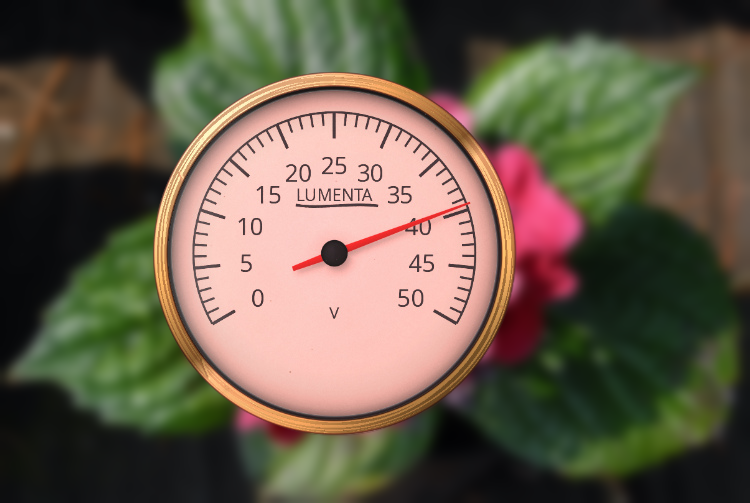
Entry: value=39.5 unit=V
